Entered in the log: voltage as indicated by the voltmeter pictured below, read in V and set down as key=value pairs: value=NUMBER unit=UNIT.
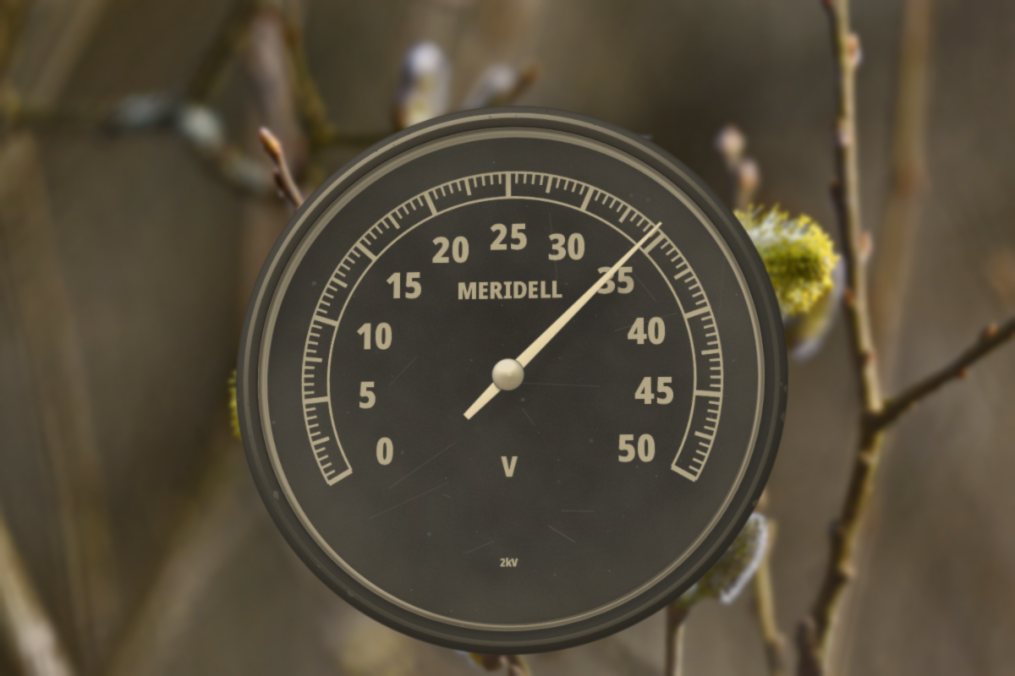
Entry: value=34.5 unit=V
